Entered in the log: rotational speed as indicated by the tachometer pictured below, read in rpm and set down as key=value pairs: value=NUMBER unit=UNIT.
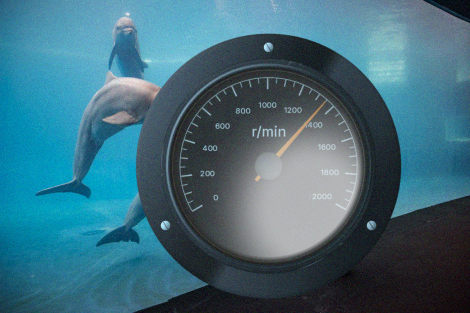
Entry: value=1350 unit=rpm
